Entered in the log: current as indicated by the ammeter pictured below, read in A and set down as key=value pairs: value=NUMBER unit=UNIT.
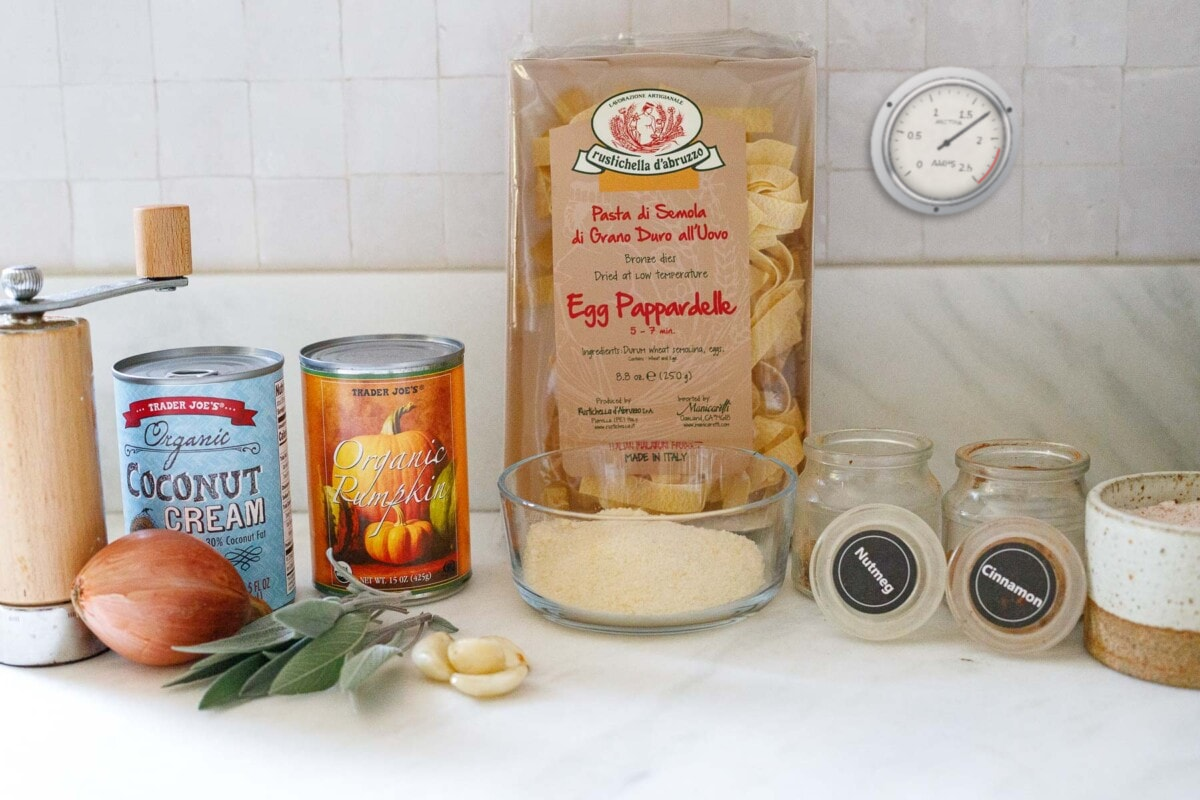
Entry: value=1.7 unit=A
